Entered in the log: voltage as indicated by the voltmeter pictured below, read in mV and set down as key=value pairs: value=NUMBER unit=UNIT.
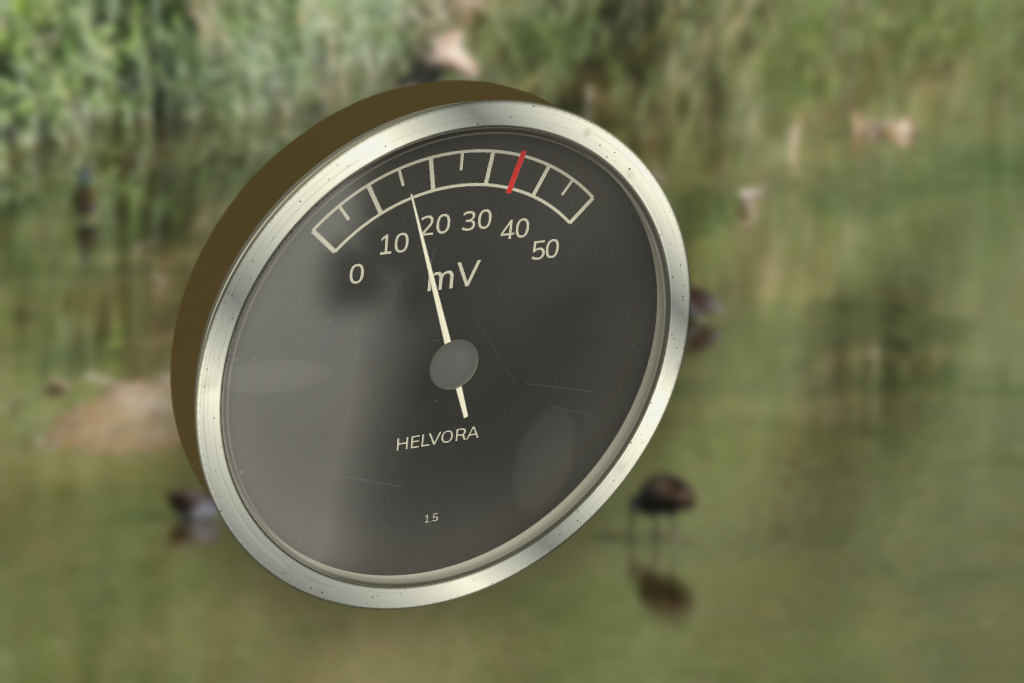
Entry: value=15 unit=mV
